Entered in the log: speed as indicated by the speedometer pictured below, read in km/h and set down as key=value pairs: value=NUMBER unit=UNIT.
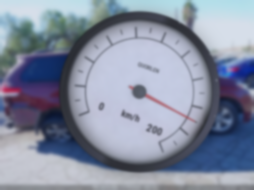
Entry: value=170 unit=km/h
